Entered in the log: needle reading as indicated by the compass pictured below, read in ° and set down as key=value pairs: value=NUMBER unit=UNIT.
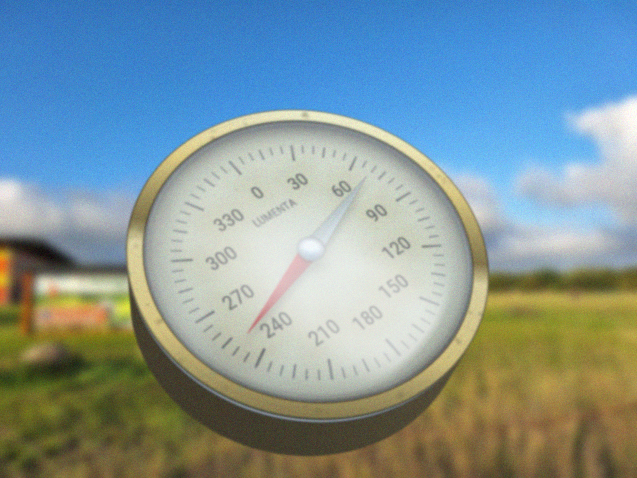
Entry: value=250 unit=°
